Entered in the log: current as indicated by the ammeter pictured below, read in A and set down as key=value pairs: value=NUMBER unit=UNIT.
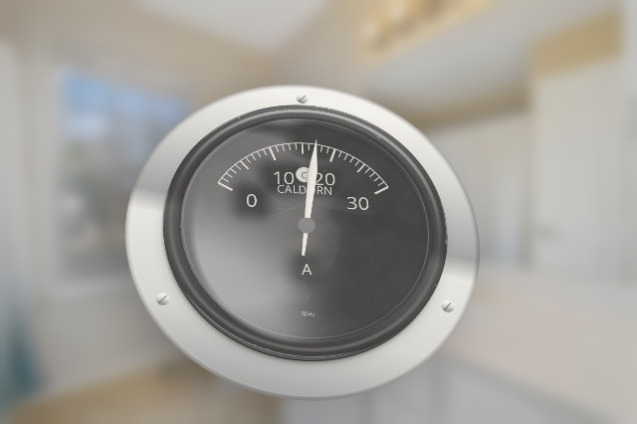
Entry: value=17 unit=A
